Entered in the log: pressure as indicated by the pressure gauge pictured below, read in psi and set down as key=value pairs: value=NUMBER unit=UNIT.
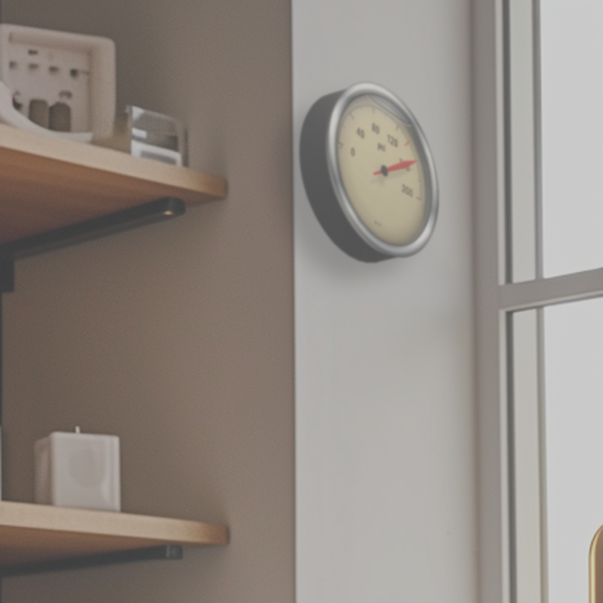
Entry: value=160 unit=psi
